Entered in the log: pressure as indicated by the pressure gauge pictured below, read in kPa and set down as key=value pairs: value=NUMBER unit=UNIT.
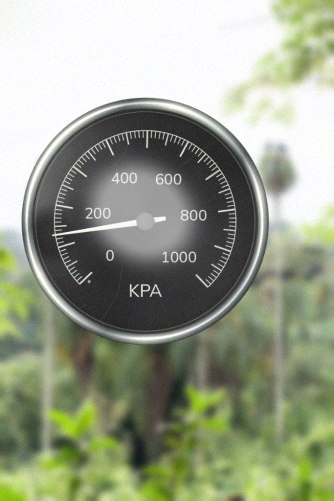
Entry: value=130 unit=kPa
